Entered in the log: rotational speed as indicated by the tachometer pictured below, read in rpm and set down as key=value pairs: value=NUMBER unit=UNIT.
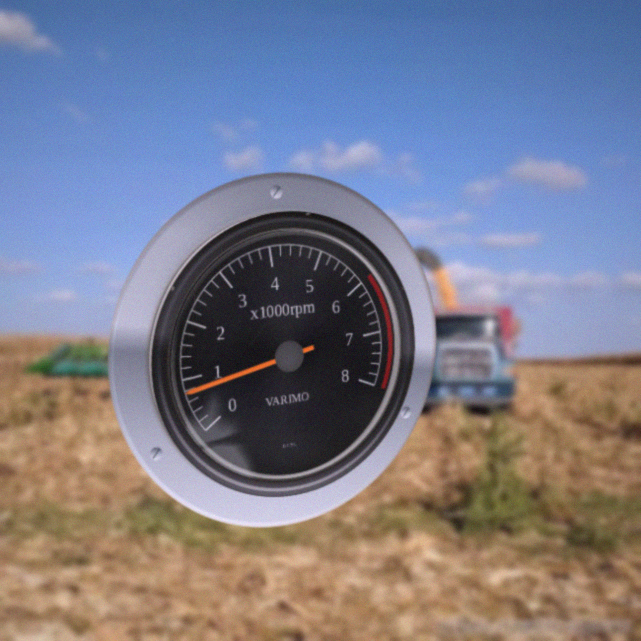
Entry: value=800 unit=rpm
